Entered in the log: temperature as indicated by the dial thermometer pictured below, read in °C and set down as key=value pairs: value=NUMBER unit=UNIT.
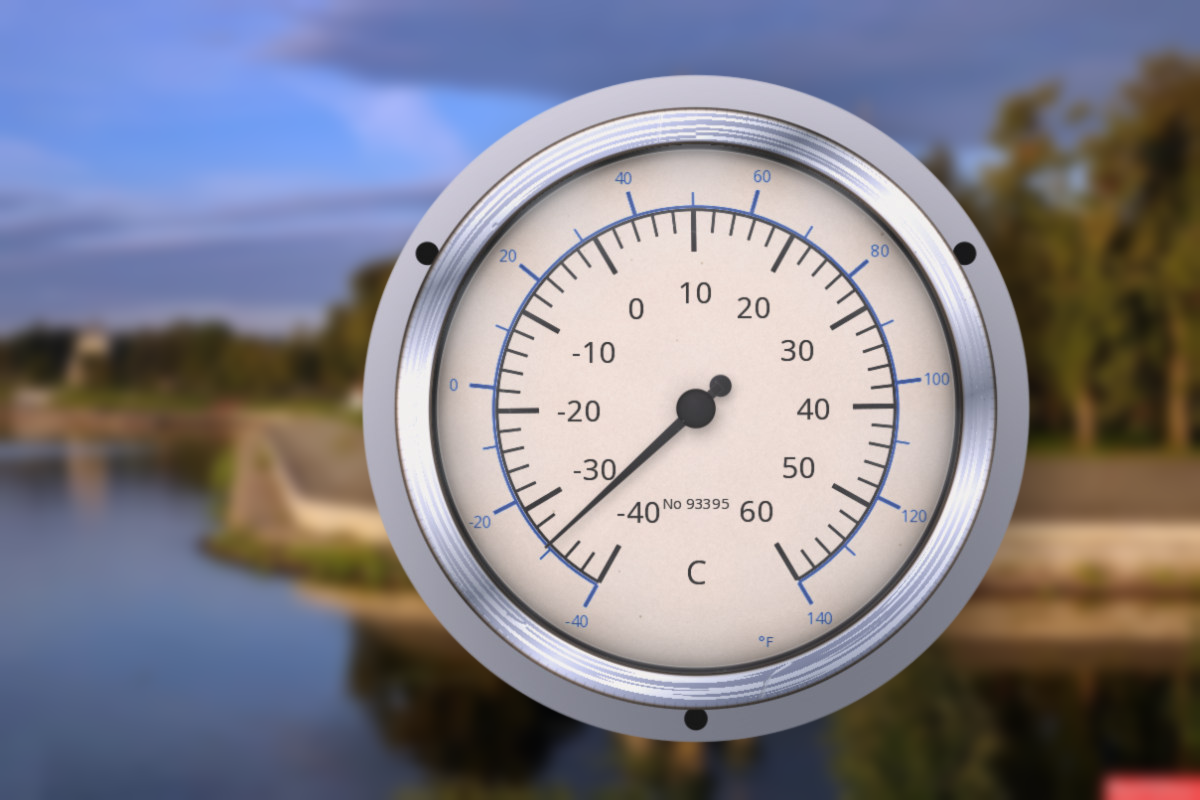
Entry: value=-34 unit=°C
